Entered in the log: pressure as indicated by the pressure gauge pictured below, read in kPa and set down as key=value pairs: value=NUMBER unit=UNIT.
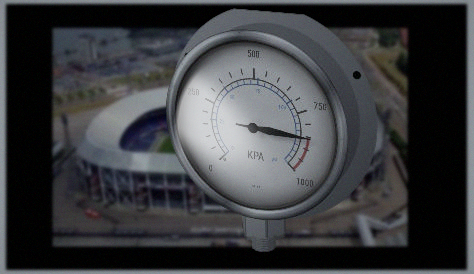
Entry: value=850 unit=kPa
